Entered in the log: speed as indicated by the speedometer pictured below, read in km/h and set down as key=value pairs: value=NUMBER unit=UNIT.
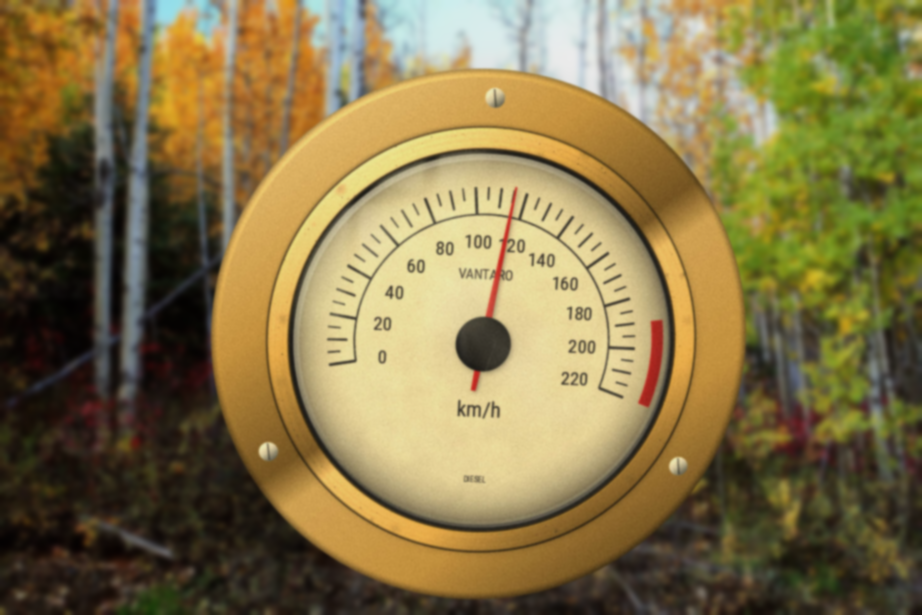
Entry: value=115 unit=km/h
